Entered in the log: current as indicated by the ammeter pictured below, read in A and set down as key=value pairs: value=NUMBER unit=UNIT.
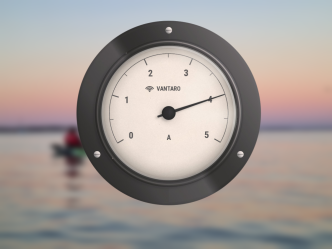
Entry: value=4 unit=A
